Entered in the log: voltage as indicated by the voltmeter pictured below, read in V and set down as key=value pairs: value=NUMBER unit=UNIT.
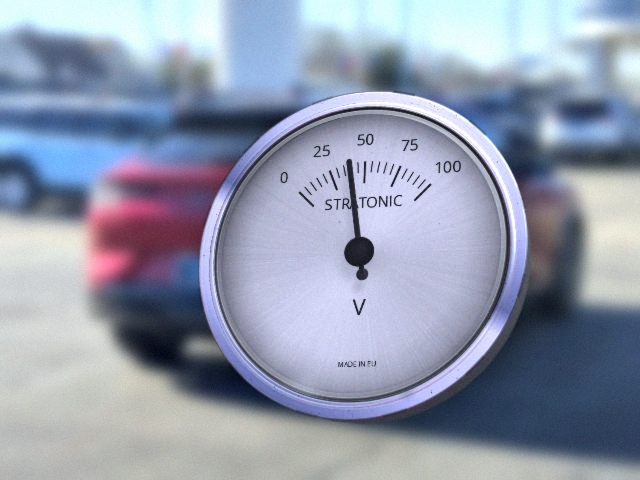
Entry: value=40 unit=V
